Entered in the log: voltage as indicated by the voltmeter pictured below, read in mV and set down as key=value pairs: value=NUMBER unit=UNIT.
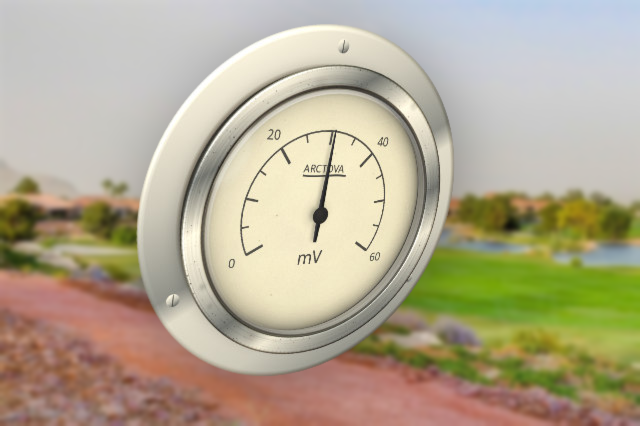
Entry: value=30 unit=mV
